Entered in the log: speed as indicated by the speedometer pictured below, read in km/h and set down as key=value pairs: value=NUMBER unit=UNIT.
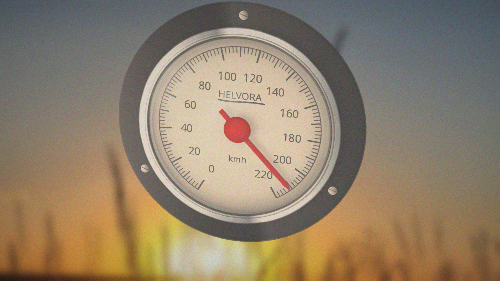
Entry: value=210 unit=km/h
